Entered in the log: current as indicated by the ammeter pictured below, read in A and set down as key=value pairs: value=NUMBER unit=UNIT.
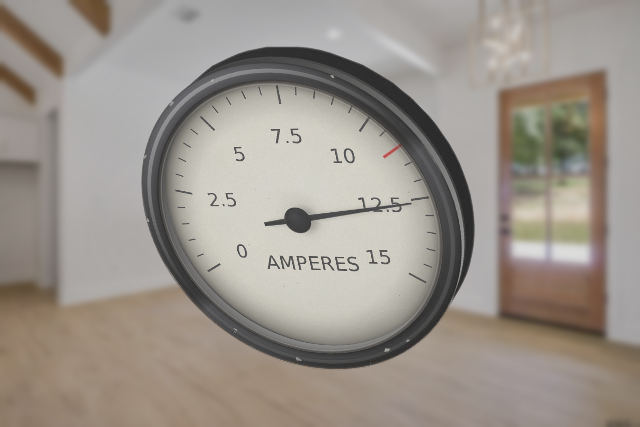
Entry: value=12.5 unit=A
